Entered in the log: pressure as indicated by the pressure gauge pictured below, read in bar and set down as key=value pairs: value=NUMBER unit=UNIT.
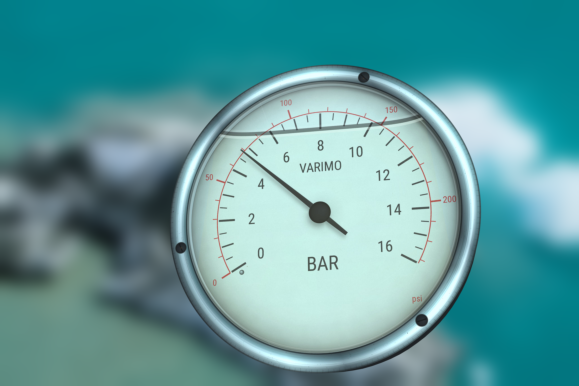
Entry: value=4.75 unit=bar
